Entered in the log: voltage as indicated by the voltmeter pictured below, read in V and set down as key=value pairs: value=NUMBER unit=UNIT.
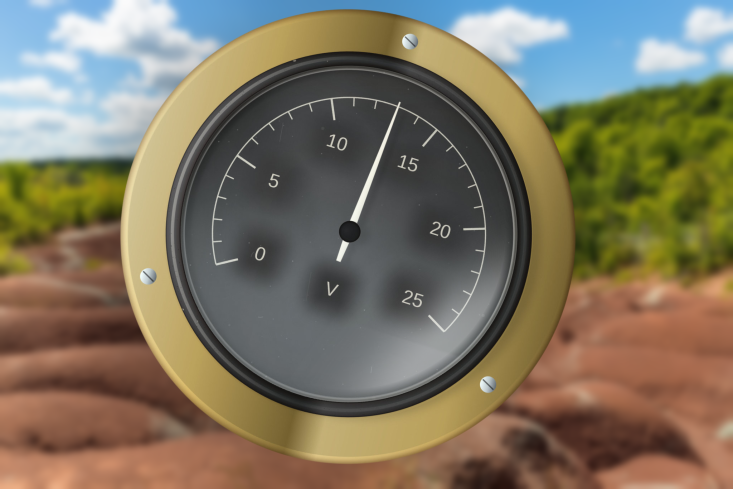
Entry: value=13 unit=V
